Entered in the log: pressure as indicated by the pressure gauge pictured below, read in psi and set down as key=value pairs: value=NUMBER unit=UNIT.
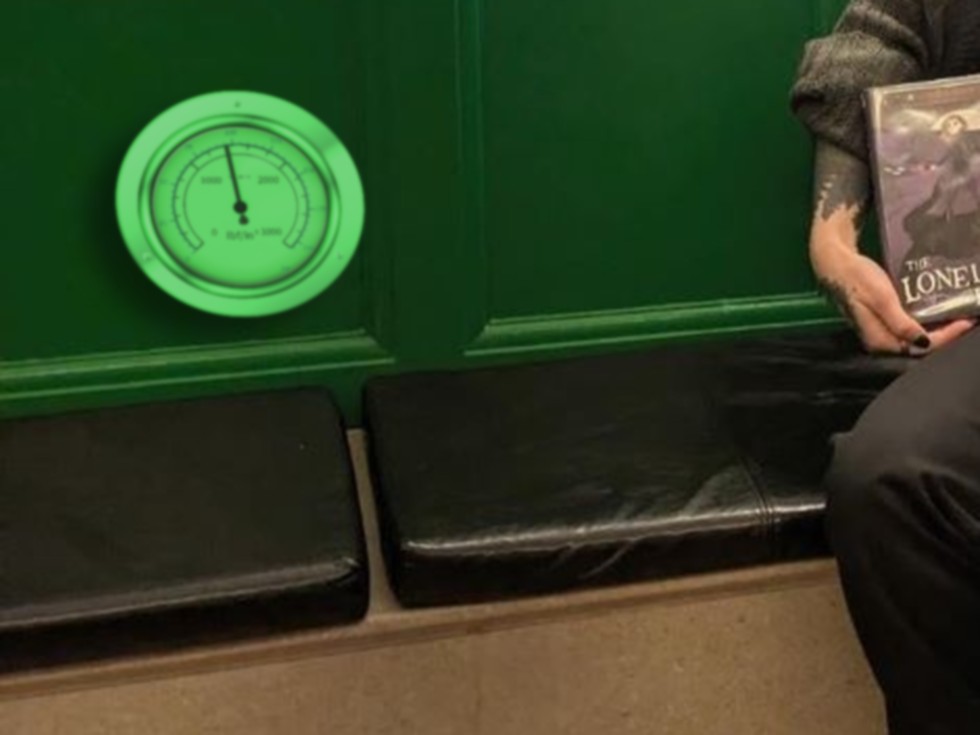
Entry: value=1400 unit=psi
